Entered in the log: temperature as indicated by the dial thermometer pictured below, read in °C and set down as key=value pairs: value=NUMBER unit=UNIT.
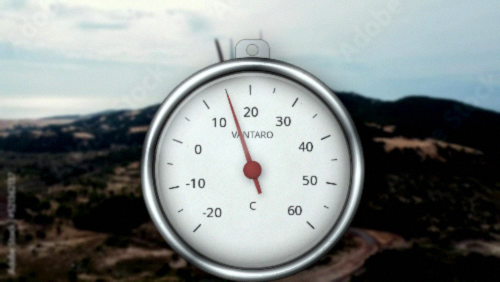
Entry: value=15 unit=°C
